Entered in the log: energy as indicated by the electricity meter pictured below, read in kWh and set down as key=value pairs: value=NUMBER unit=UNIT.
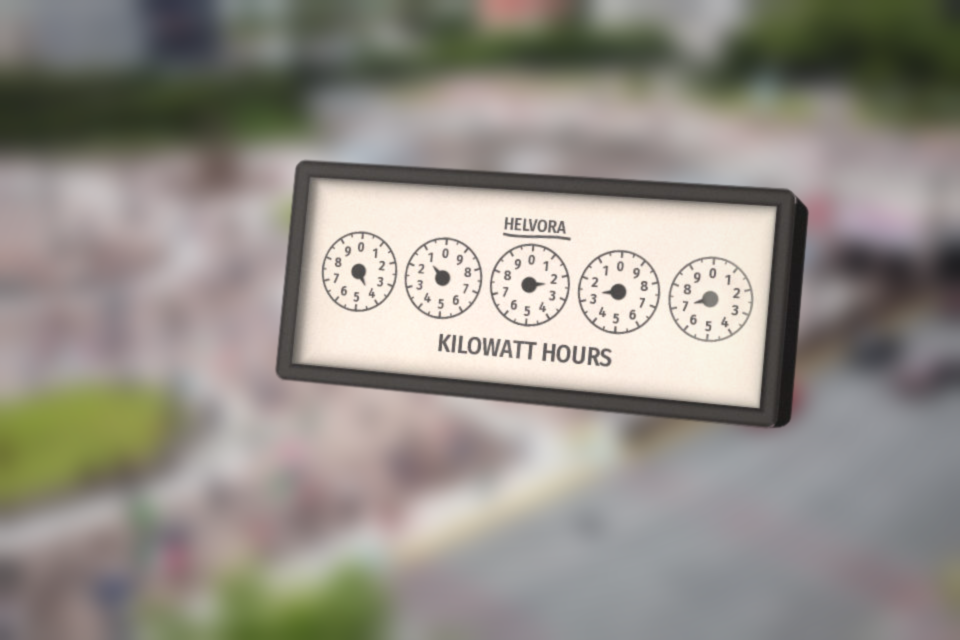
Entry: value=41227 unit=kWh
